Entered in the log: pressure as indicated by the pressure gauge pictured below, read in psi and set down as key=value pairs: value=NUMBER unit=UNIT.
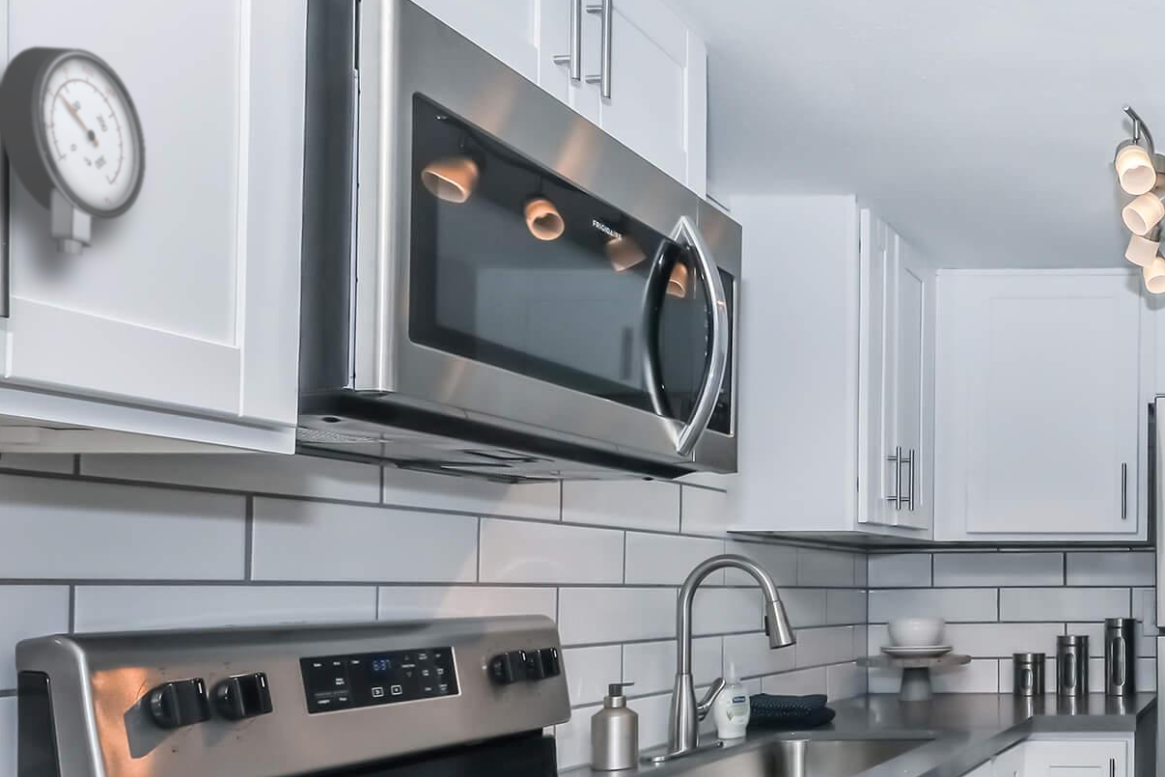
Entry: value=80 unit=psi
